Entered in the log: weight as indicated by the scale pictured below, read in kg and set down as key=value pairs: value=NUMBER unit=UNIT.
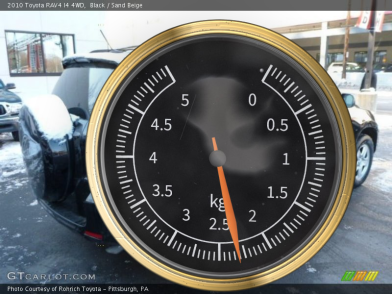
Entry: value=2.3 unit=kg
